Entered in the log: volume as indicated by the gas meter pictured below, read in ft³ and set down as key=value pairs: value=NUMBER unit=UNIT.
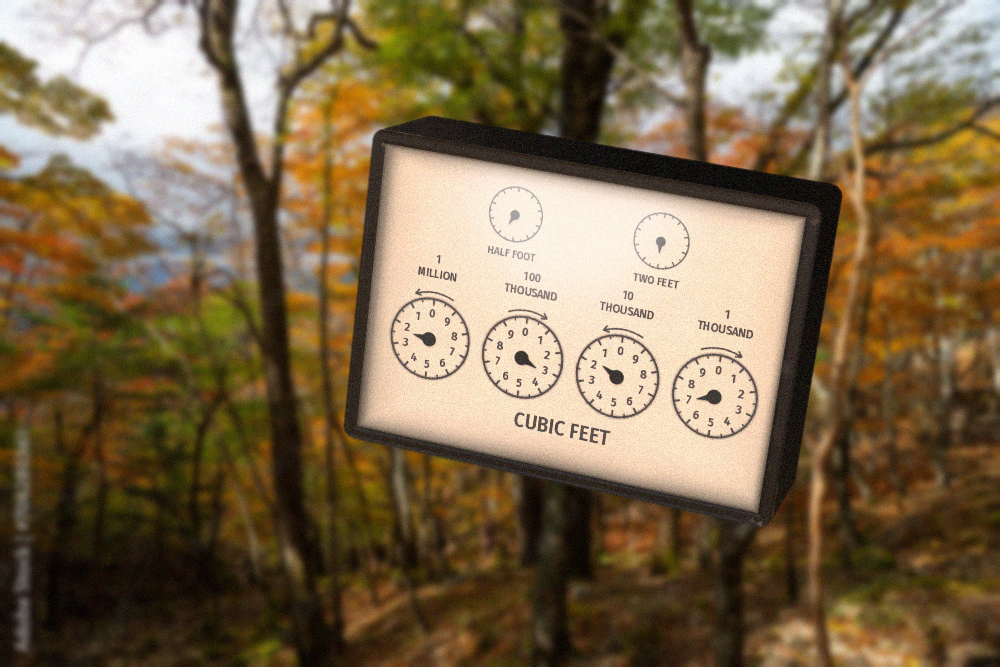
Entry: value=231700 unit=ft³
